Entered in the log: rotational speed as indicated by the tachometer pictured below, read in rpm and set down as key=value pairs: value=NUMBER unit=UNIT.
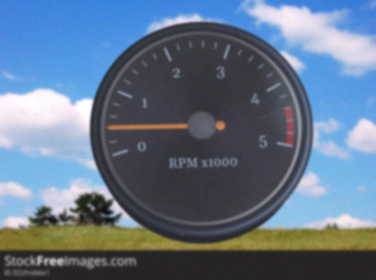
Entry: value=400 unit=rpm
